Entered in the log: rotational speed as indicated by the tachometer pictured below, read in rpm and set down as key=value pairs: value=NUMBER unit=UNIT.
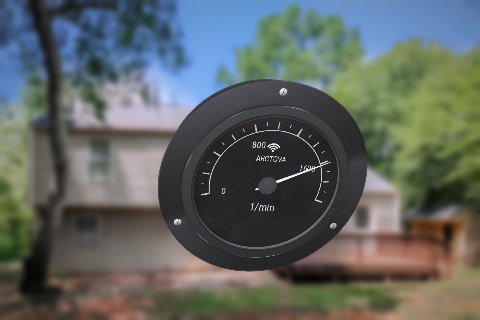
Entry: value=1600 unit=rpm
